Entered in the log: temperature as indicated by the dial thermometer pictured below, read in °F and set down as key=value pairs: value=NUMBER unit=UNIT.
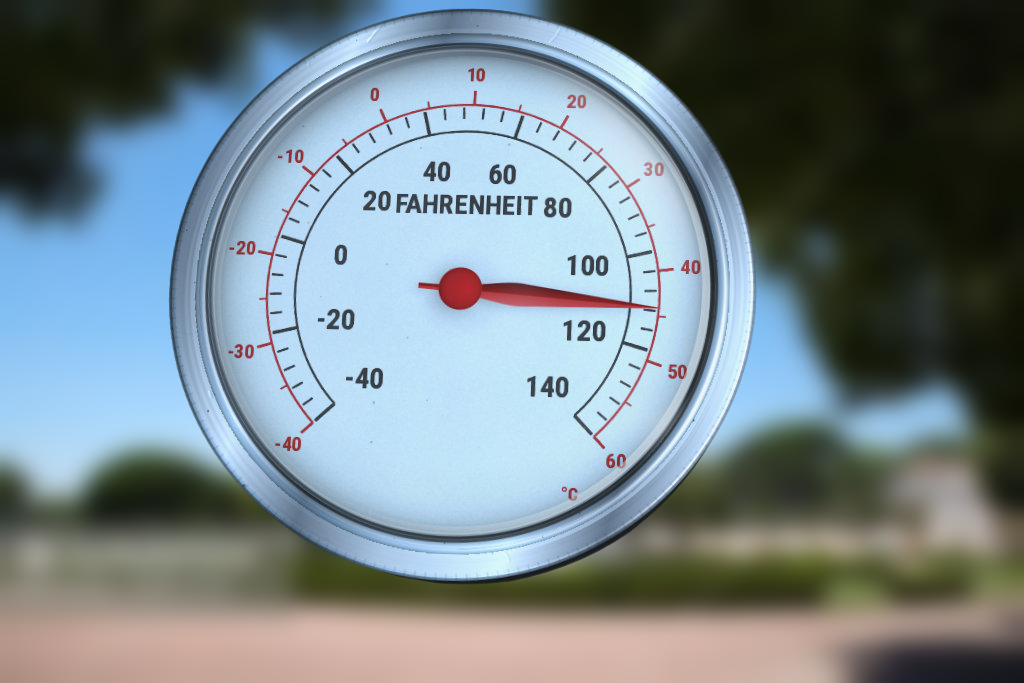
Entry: value=112 unit=°F
